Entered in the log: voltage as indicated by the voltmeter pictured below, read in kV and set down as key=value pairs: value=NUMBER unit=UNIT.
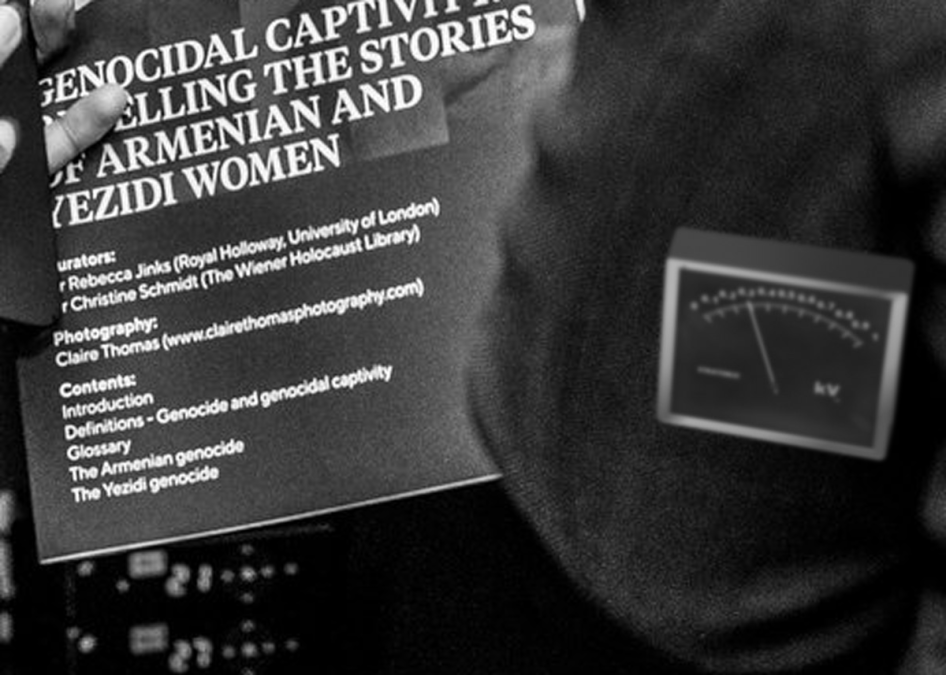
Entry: value=0.3 unit=kV
